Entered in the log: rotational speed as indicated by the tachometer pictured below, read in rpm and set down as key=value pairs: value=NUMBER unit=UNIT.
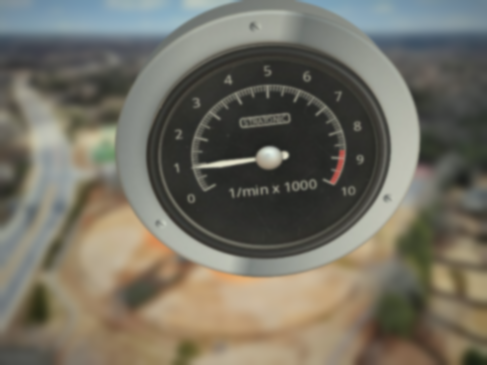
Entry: value=1000 unit=rpm
